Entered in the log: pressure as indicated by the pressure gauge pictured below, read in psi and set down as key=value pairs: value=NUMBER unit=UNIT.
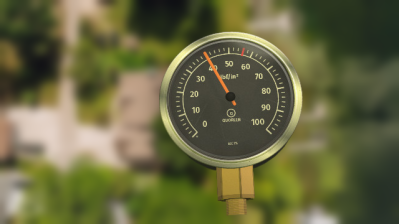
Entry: value=40 unit=psi
